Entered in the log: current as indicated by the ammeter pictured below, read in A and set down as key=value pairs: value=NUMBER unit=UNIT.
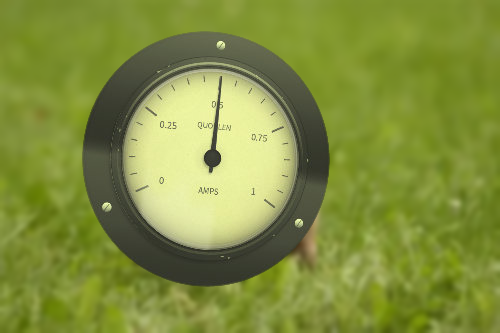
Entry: value=0.5 unit=A
